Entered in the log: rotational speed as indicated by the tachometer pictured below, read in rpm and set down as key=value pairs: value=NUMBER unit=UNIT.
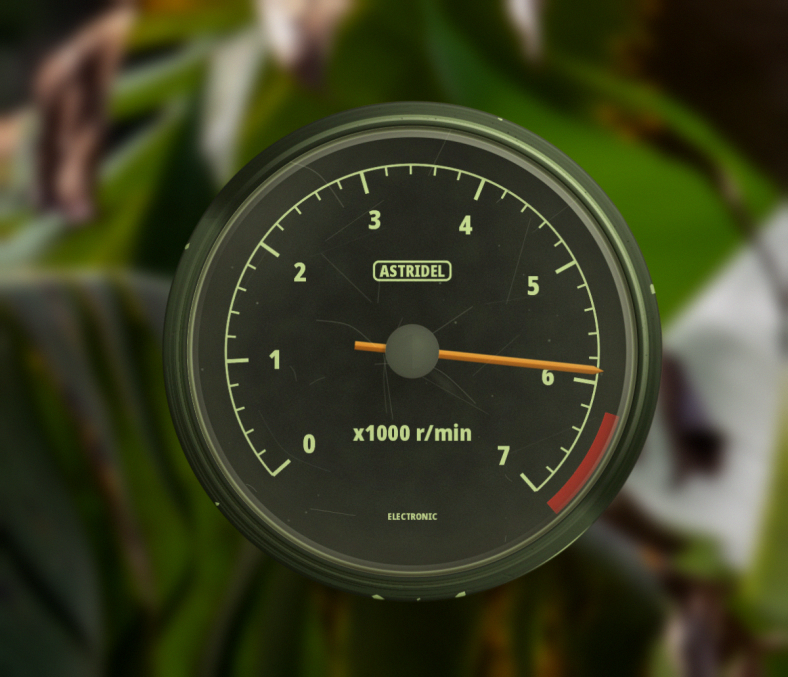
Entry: value=5900 unit=rpm
